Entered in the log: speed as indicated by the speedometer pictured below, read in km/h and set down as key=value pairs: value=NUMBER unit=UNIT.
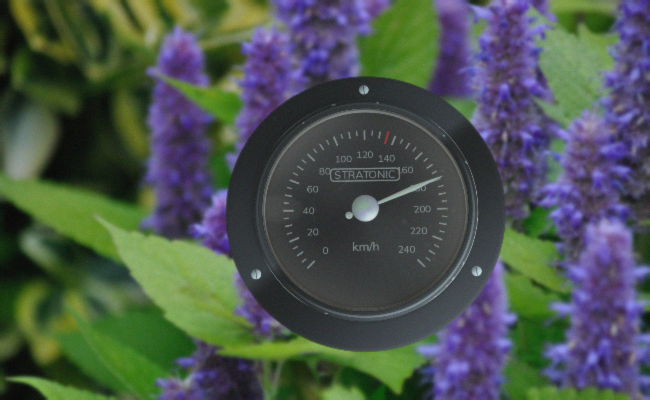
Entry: value=180 unit=km/h
